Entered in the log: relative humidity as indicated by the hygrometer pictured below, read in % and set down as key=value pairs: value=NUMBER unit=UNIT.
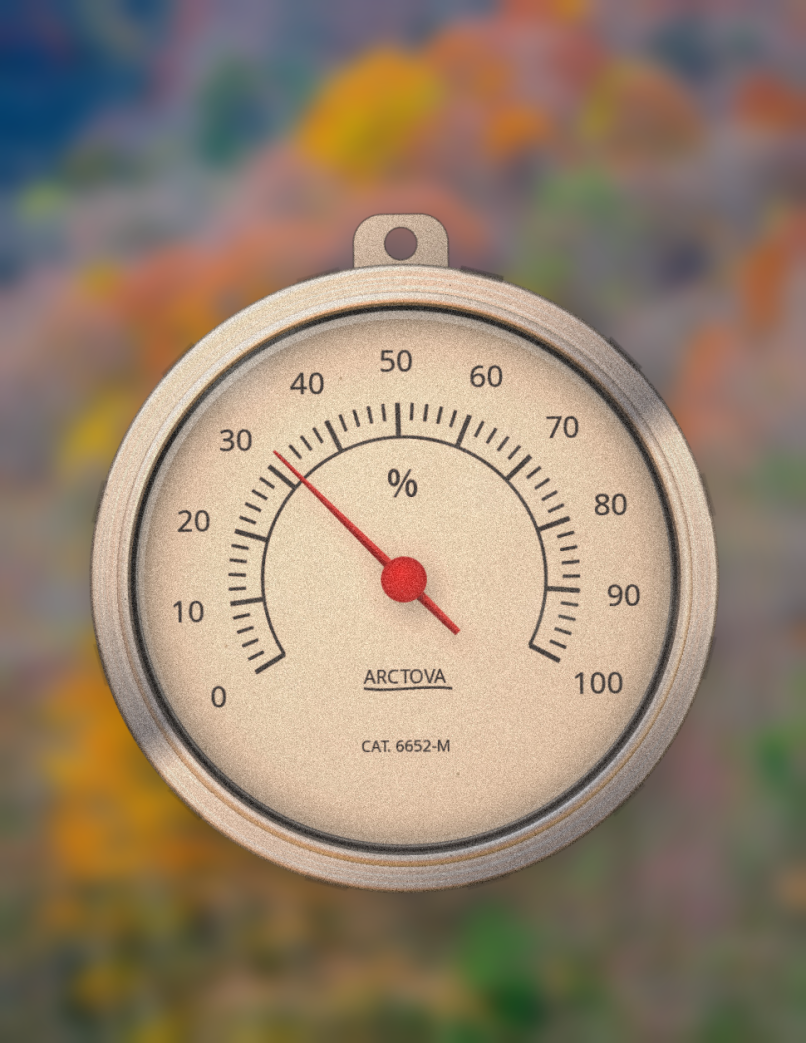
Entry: value=32 unit=%
